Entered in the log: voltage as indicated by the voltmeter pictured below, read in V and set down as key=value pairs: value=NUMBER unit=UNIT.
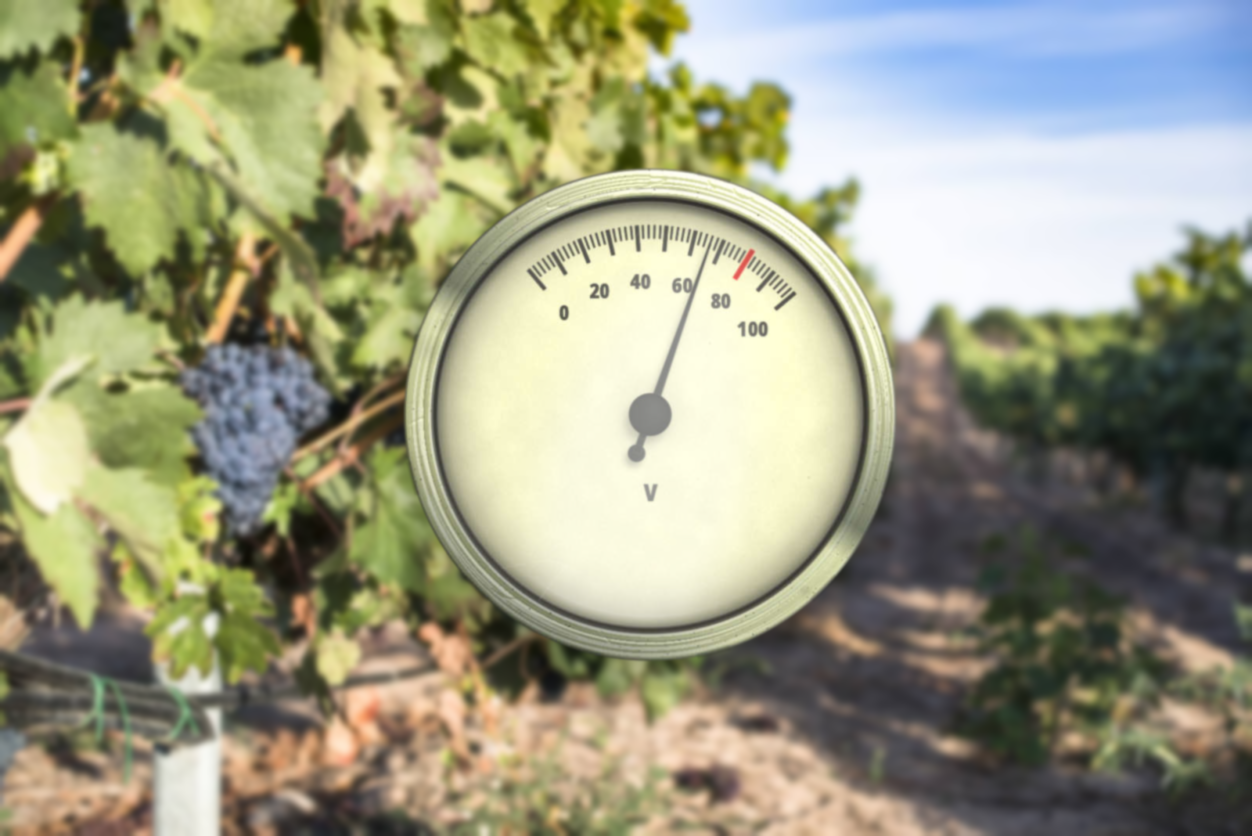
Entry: value=66 unit=V
